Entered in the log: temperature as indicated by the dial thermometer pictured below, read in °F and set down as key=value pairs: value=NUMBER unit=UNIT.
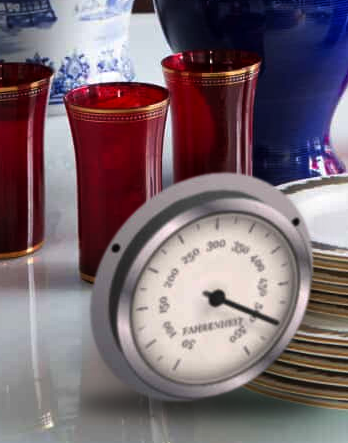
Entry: value=500 unit=°F
